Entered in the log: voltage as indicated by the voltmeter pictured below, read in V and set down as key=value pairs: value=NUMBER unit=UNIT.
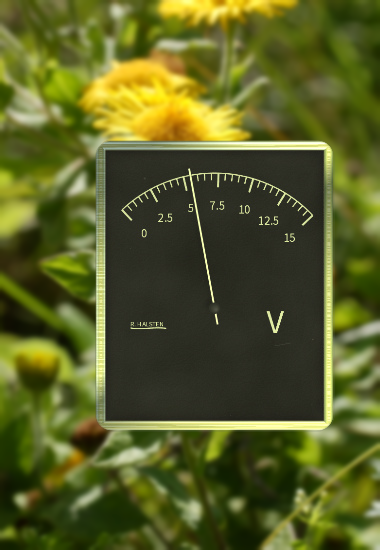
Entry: value=5.5 unit=V
